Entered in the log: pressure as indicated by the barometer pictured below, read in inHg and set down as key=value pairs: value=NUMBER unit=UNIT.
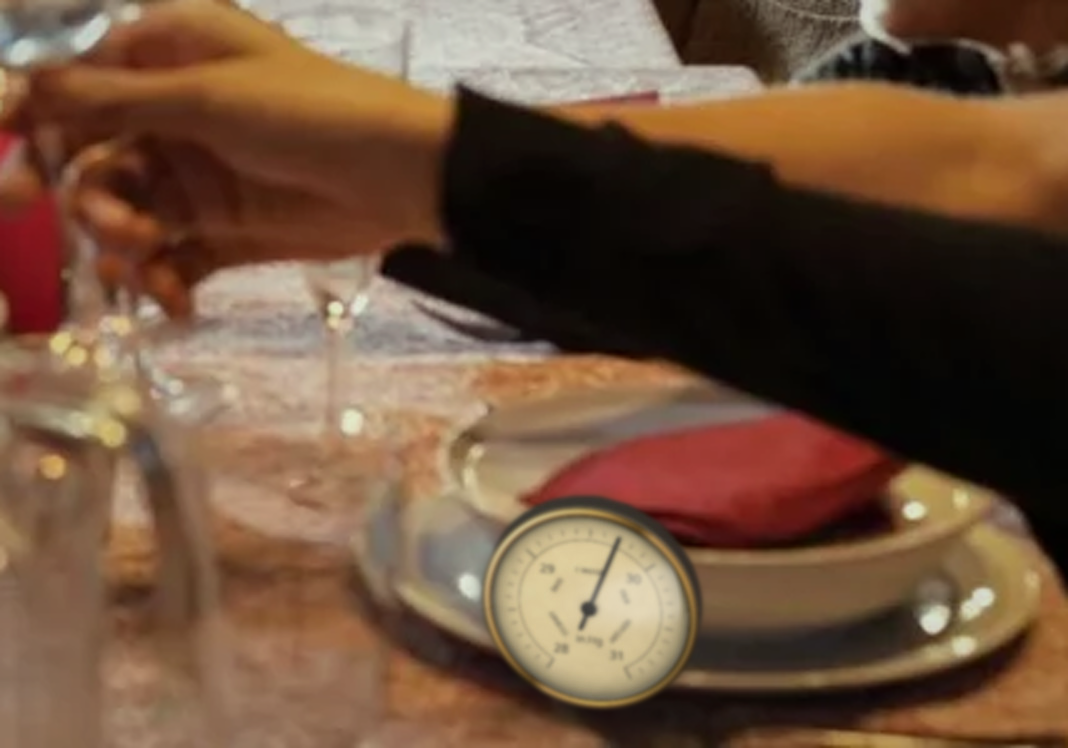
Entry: value=29.7 unit=inHg
